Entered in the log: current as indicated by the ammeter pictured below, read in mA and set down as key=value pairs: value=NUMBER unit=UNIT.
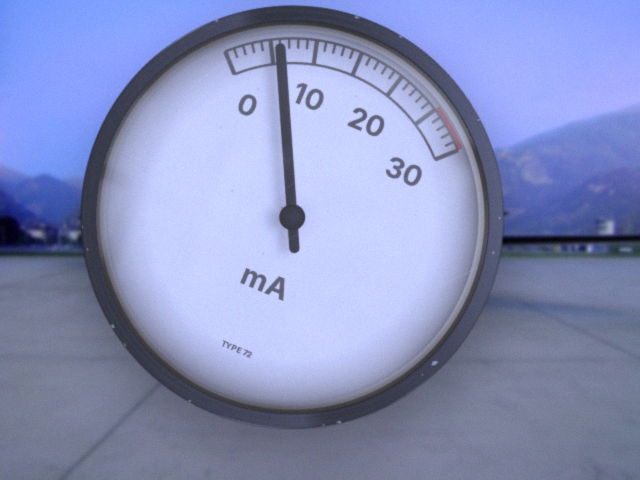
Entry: value=6 unit=mA
